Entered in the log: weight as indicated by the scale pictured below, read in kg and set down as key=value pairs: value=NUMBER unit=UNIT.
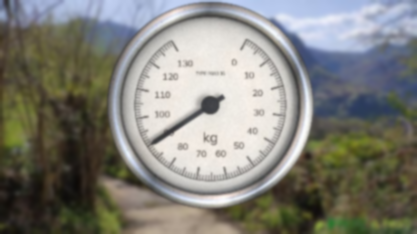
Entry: value=90 unit=kg
